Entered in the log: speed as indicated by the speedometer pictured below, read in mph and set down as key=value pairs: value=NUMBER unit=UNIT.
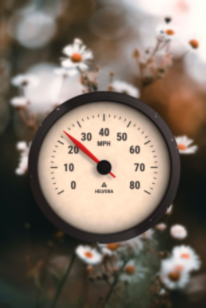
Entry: value=24 unit=mph
